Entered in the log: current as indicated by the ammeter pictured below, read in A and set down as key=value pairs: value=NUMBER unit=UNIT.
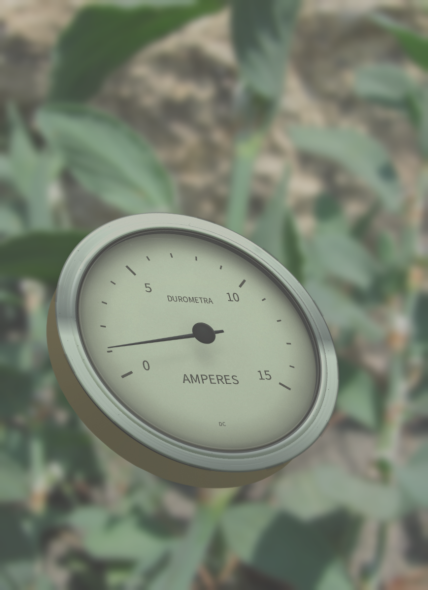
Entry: value=1 unit=A
